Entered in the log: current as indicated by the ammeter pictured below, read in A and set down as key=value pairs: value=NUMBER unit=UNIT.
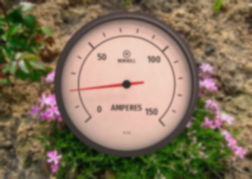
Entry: value=20 unit=A
